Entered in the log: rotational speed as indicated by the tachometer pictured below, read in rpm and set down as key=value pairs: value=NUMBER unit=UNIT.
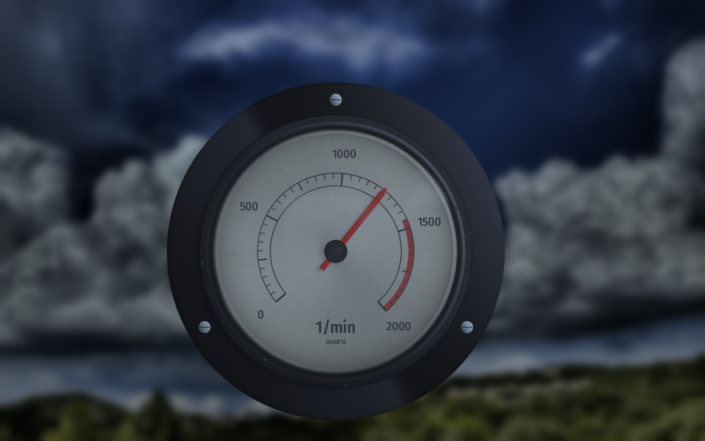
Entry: value=1250 unit=rpm
